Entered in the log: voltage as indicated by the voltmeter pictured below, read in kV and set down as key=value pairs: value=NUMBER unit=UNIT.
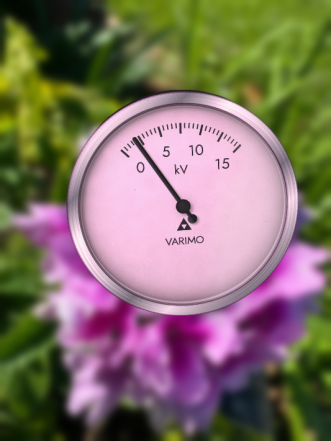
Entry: value=2 unit=kV
